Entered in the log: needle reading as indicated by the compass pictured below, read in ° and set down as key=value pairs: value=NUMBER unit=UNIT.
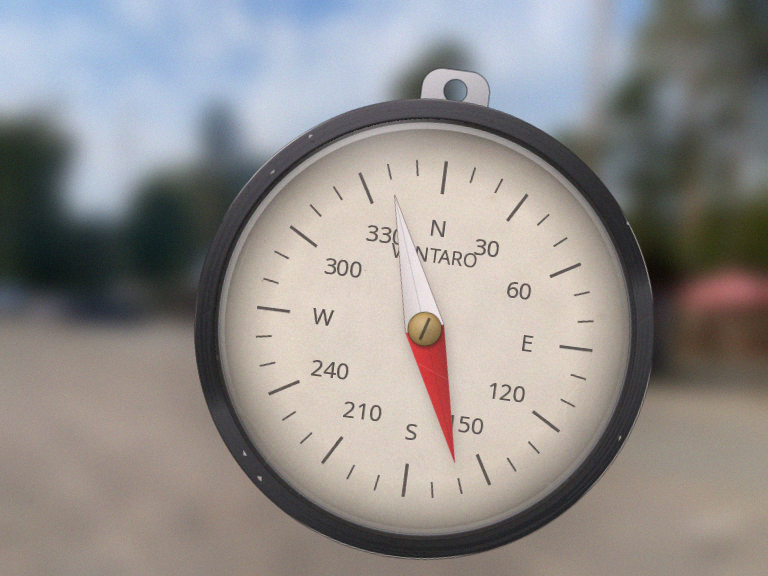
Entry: value=160 unit=°
